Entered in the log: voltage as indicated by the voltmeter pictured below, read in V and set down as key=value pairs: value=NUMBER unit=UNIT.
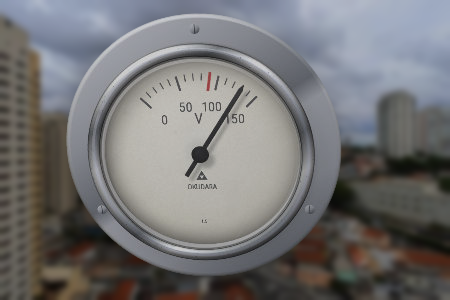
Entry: value=130 unit=V
